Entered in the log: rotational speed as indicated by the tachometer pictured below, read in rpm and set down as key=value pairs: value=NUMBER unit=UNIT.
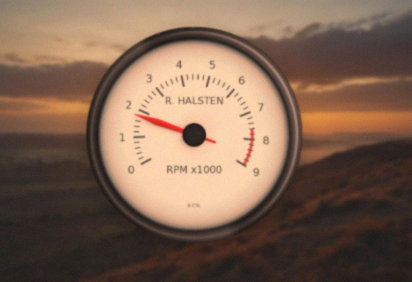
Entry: value=1800 unit=rpm
